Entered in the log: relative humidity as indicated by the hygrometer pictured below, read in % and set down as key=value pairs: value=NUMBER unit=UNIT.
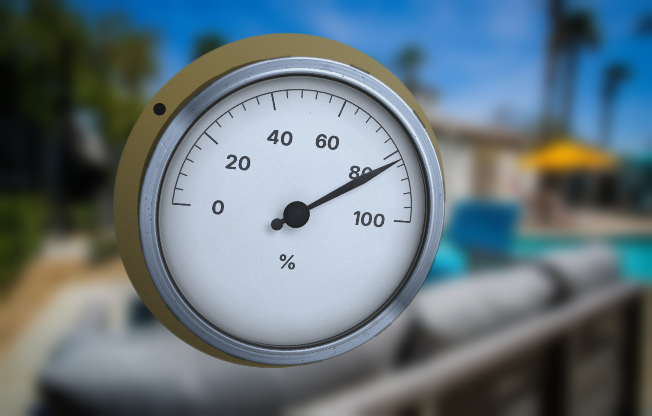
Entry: value=82 unit=%
